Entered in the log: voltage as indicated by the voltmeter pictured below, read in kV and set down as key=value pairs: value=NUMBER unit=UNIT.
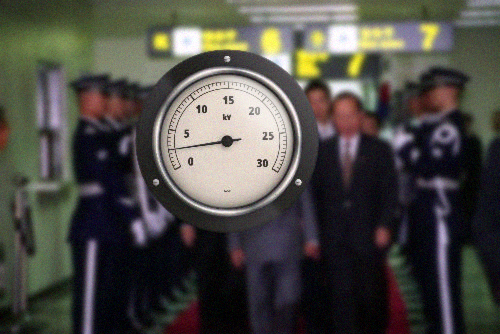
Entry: value=2.5 unit=kV
